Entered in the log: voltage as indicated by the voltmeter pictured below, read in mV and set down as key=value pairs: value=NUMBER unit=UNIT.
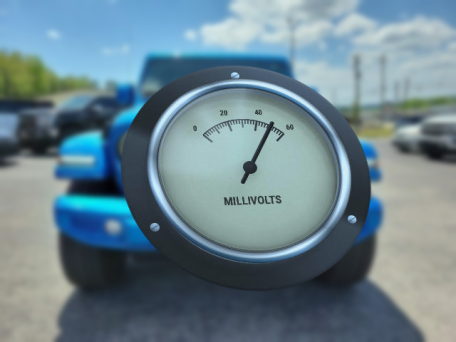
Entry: value=50 unit=mV
